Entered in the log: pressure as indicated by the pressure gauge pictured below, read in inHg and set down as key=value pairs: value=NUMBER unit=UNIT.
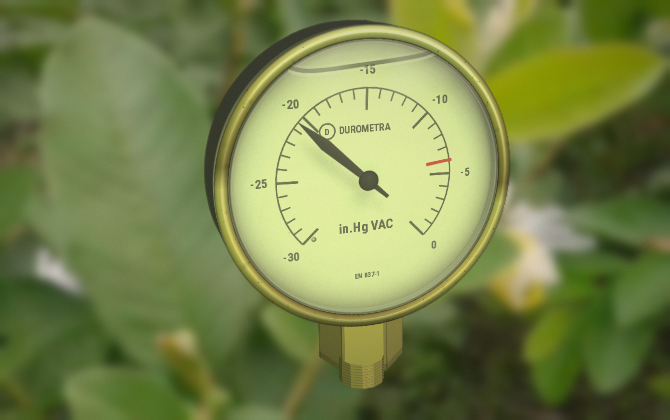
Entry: value=-20.5 unit=inHg
